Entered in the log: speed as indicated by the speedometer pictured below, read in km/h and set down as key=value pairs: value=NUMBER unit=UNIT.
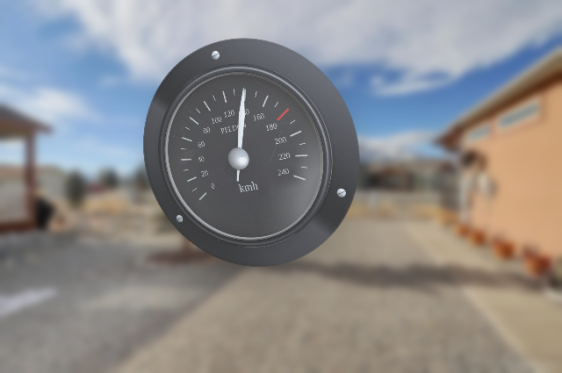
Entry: value=140 unit=km/h
